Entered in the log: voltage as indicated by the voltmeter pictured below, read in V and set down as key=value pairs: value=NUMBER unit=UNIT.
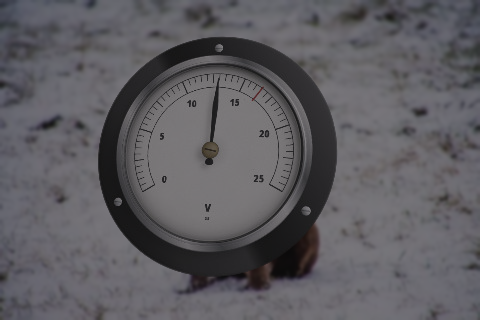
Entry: value=13 unit=V
